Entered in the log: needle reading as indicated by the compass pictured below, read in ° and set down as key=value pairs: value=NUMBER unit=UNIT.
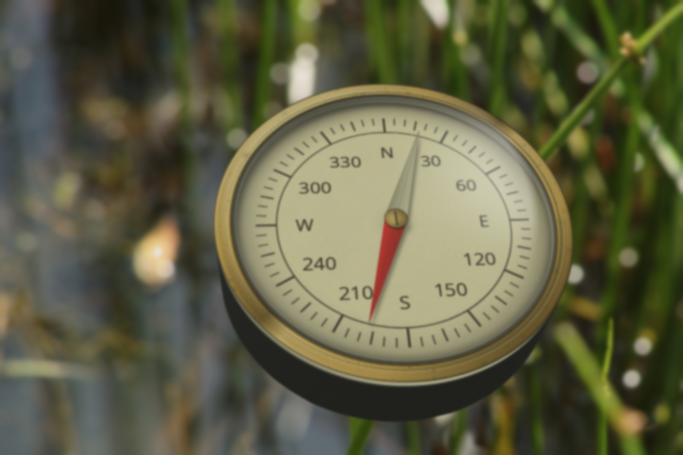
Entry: value=197.5 unit=°
